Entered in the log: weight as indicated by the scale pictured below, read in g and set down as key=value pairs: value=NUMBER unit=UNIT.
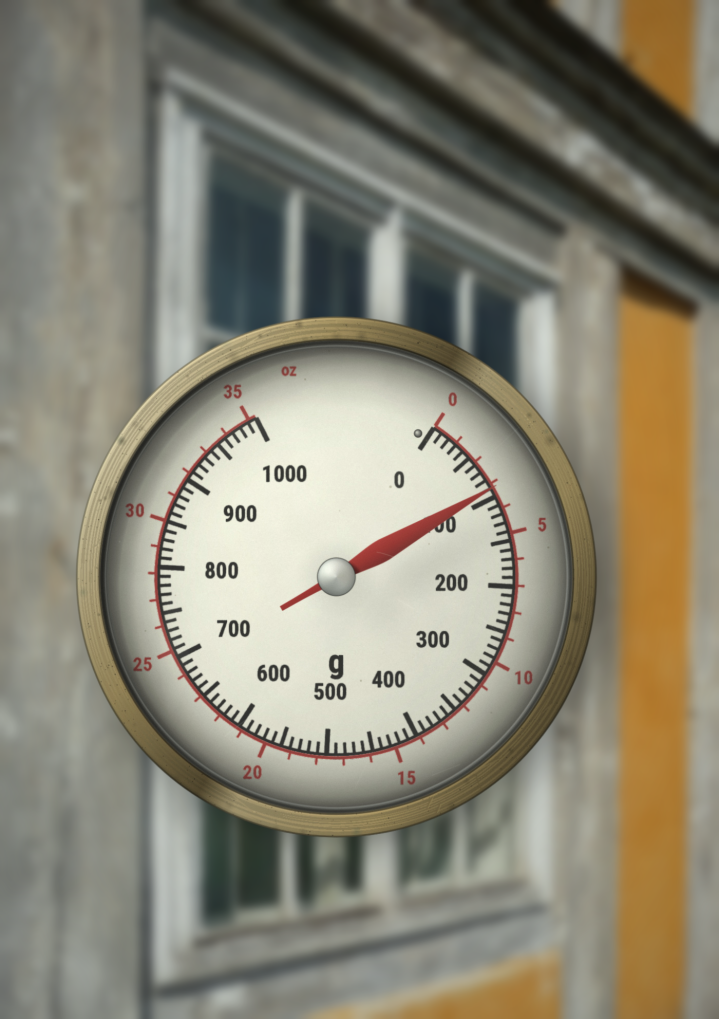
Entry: value=90 unit=g
